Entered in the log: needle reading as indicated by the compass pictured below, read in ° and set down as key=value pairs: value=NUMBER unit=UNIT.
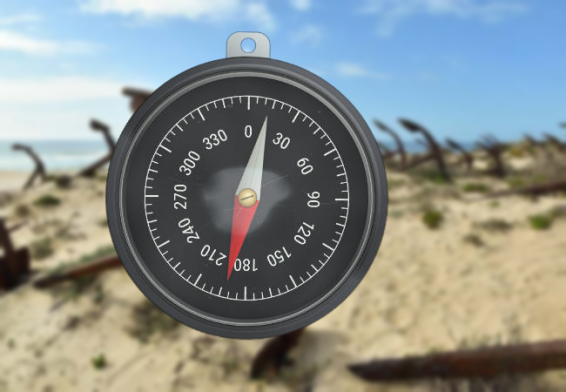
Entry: value=192.5 unit=°
